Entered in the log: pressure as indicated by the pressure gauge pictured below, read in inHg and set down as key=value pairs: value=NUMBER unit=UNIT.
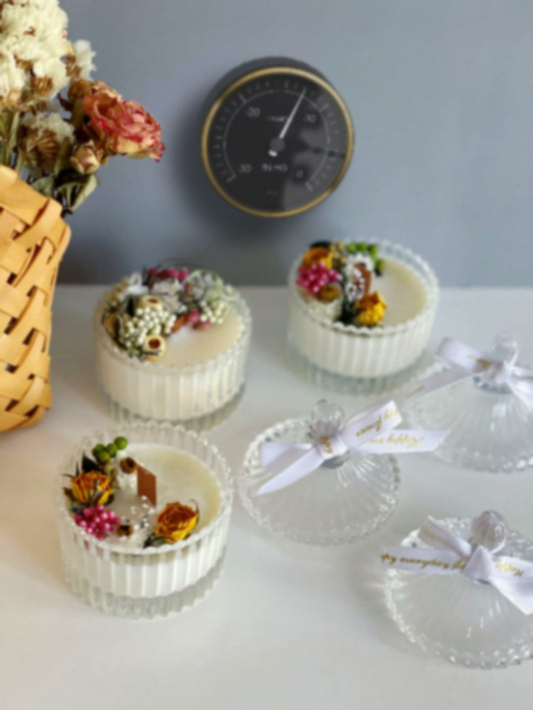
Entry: value=-13 unit=inHg
